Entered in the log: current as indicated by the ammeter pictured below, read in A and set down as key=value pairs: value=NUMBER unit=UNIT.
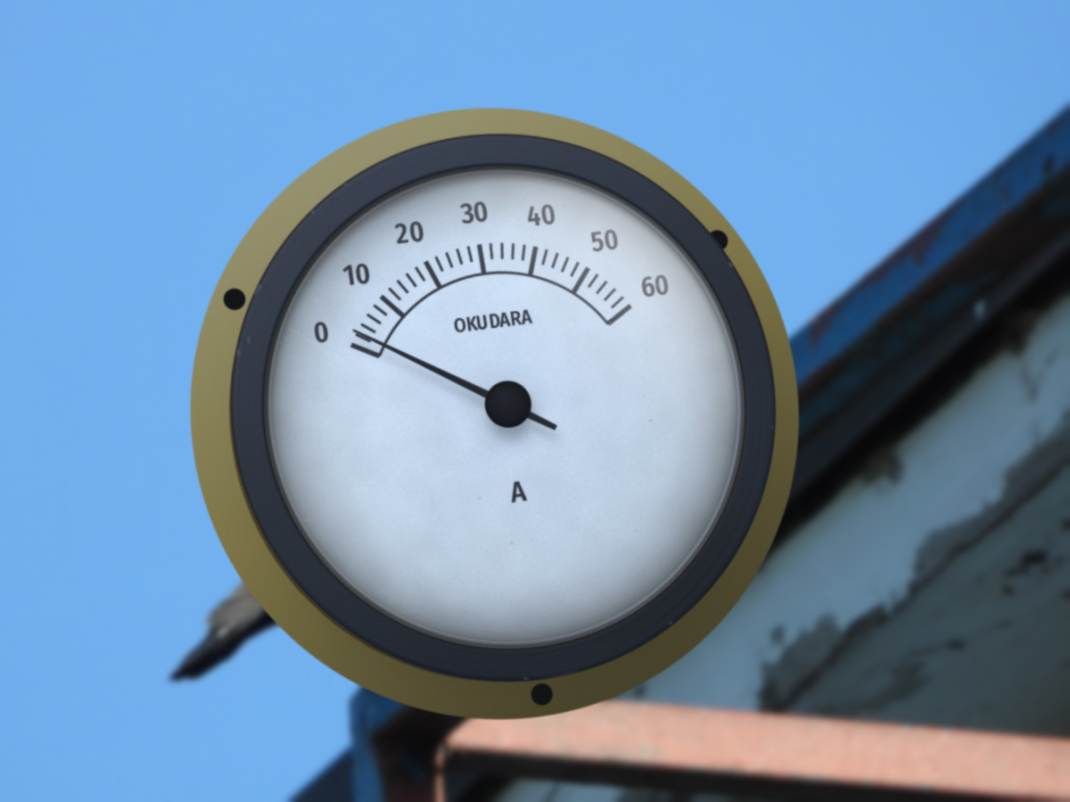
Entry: value=2 unit=A
